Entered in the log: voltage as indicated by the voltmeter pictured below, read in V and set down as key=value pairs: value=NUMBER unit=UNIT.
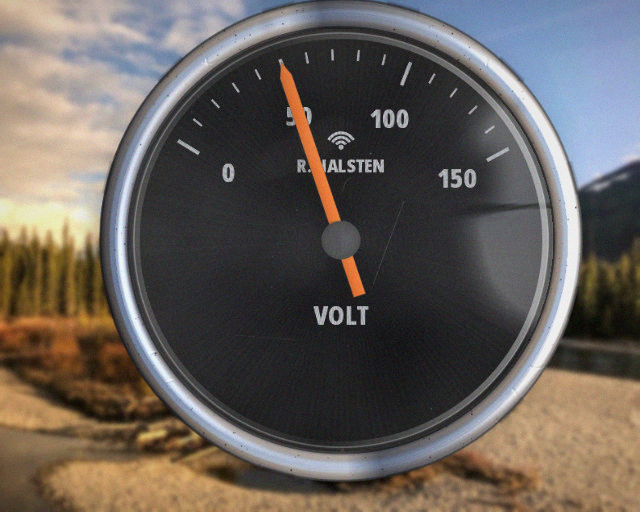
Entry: value=50 unit=V
